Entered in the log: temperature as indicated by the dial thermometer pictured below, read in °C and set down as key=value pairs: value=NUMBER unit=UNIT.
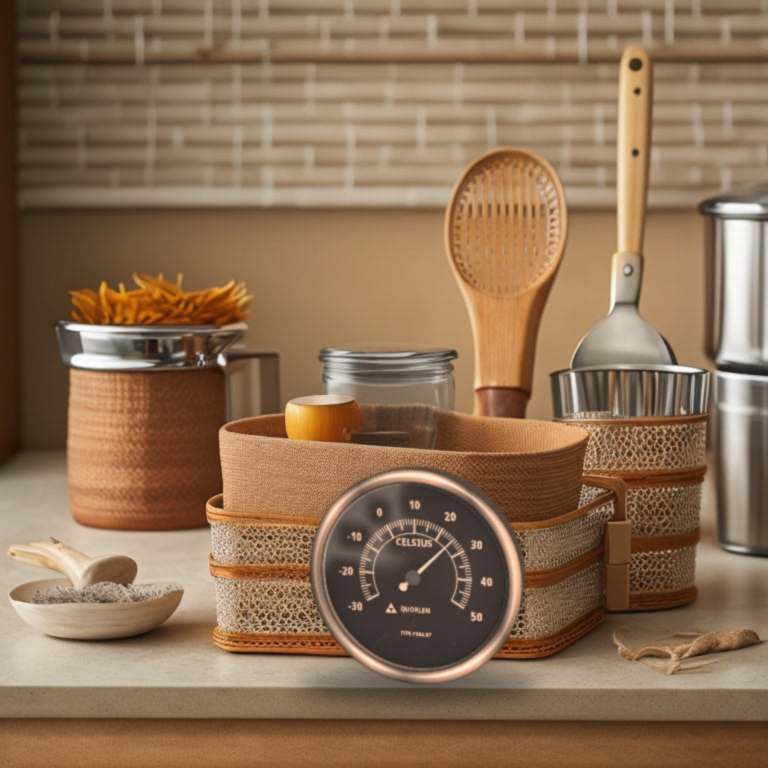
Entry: value=25 unit=°C
